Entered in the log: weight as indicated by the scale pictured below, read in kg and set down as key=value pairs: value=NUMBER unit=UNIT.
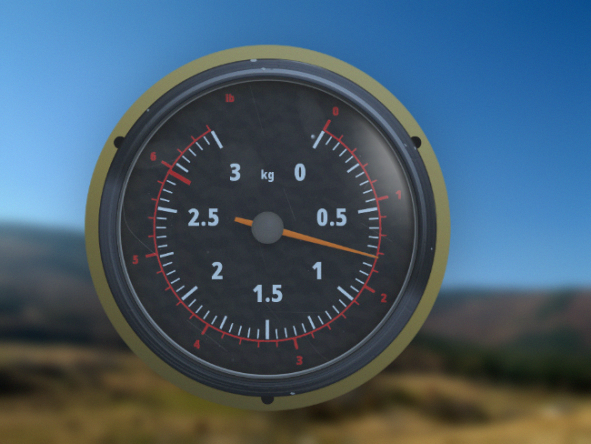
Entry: value=0.75 unit=kg
